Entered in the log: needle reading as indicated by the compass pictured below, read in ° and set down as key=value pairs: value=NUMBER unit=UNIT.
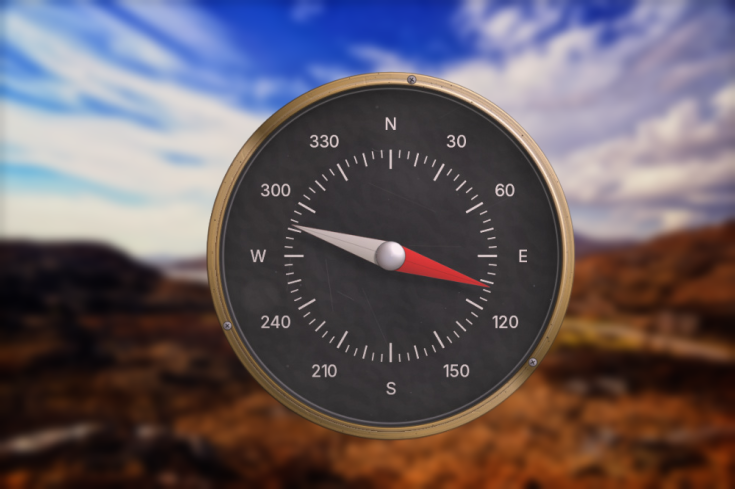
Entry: value=107.5 unit=°
